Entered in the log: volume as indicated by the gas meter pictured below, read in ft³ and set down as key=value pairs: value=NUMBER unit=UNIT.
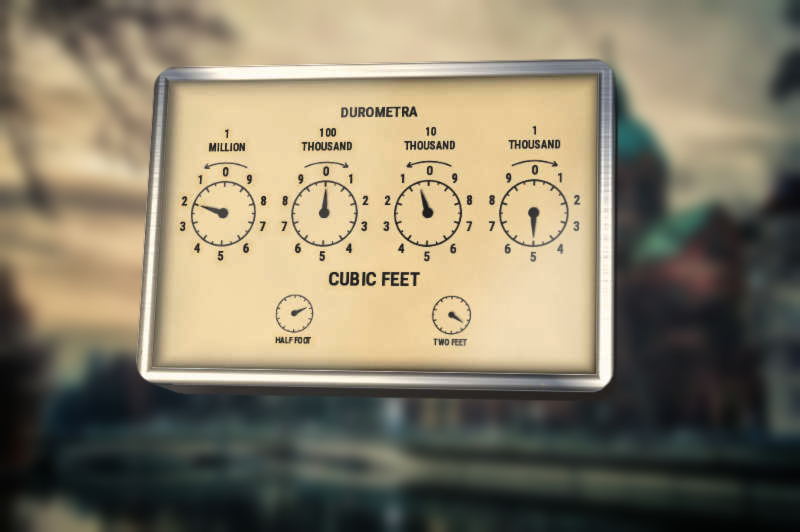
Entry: value=200500 unit=ft³
